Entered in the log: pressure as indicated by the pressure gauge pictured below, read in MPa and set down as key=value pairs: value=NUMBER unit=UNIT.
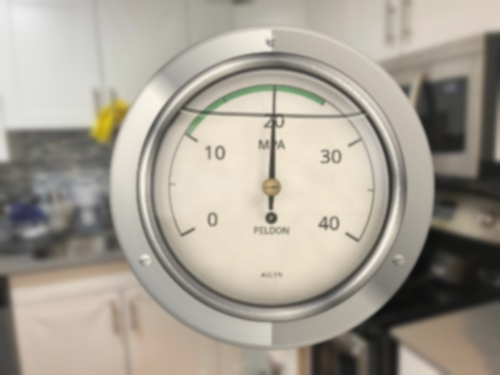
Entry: value=20 unit=MPa
